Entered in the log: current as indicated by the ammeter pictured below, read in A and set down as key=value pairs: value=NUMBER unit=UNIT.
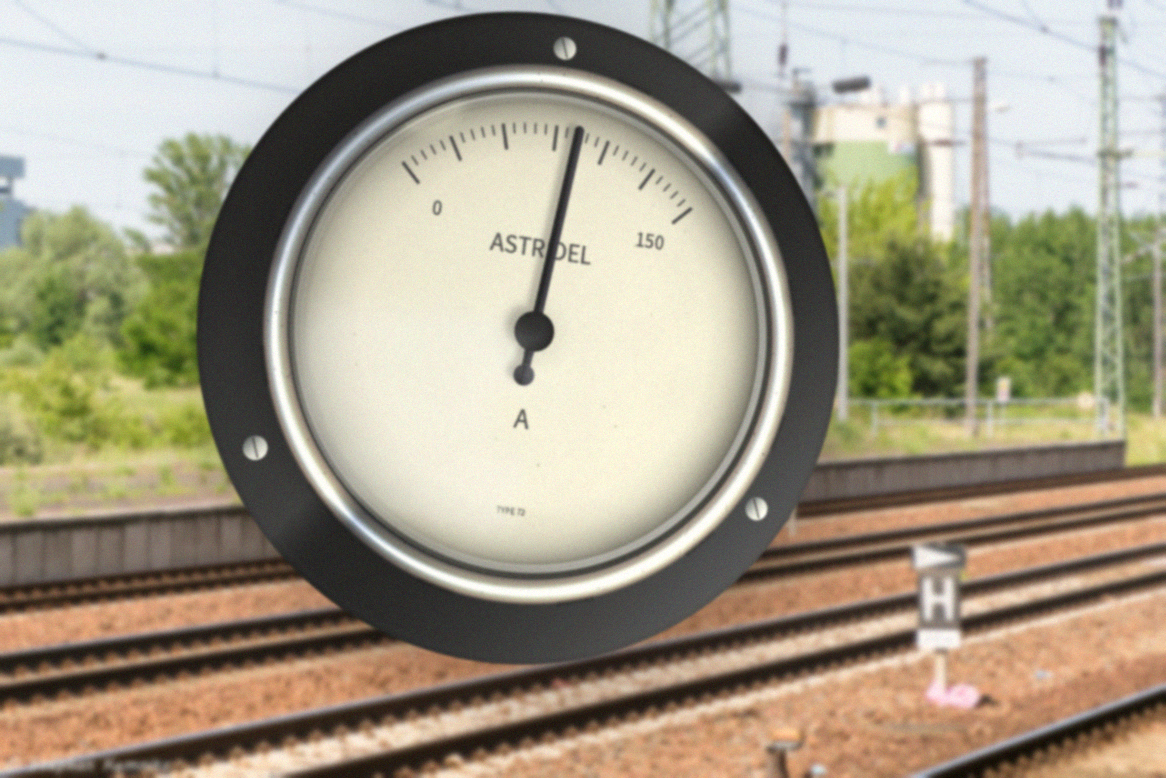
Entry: value=85 unit=A
